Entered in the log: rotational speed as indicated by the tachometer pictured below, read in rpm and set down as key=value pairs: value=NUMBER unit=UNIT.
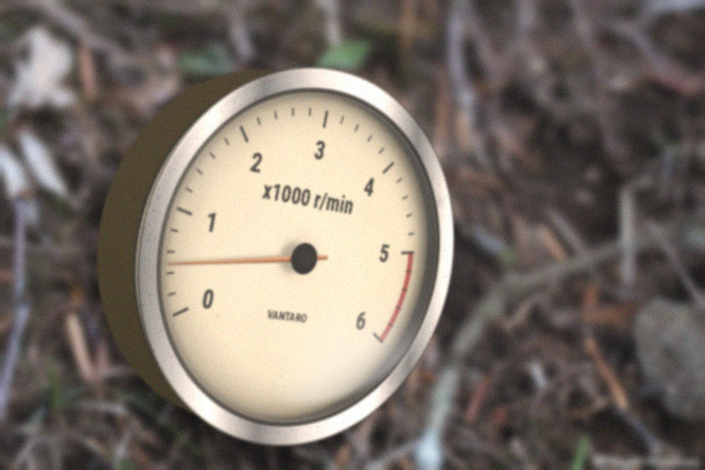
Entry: value=500 unit=rpm
